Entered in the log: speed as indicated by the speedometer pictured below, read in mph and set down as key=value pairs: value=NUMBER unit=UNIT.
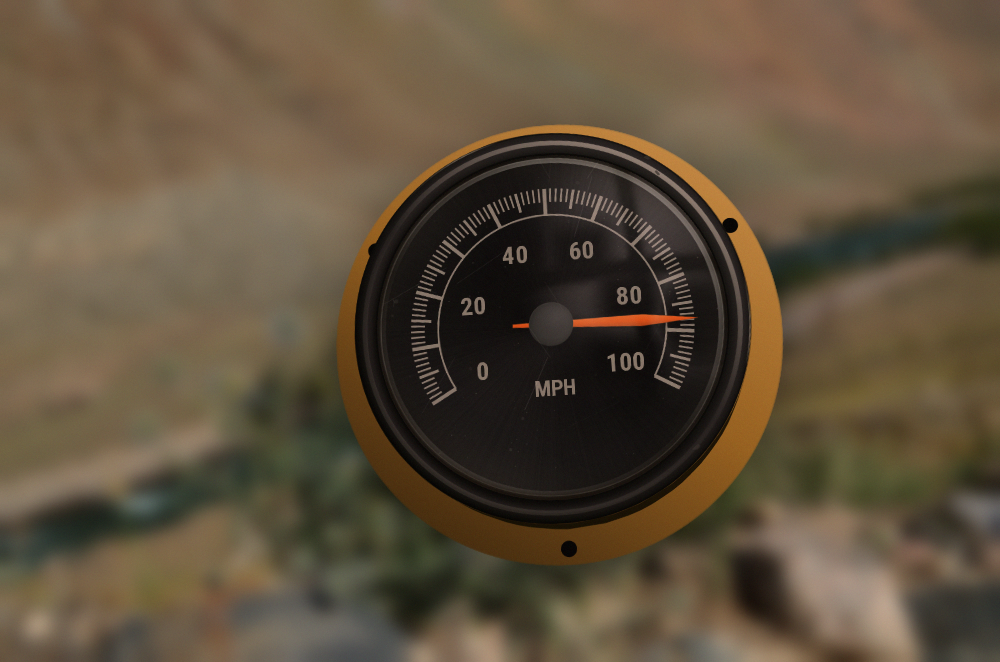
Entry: value=88 unit=mph
